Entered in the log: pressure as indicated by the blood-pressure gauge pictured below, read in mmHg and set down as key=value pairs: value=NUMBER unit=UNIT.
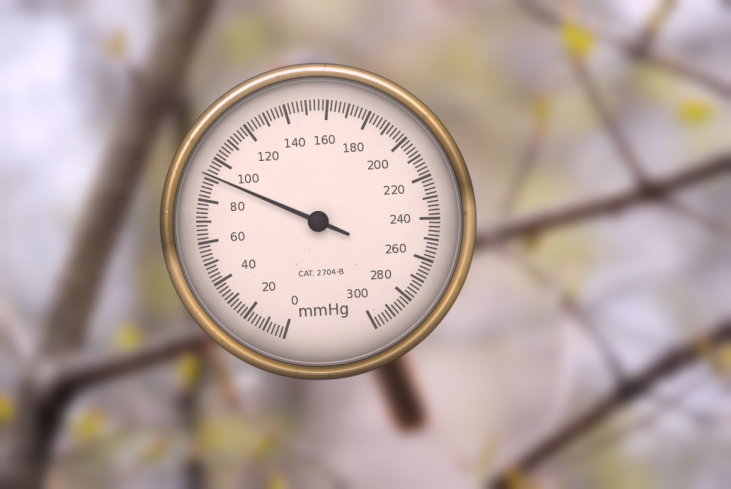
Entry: value=92 unit=mmHg
